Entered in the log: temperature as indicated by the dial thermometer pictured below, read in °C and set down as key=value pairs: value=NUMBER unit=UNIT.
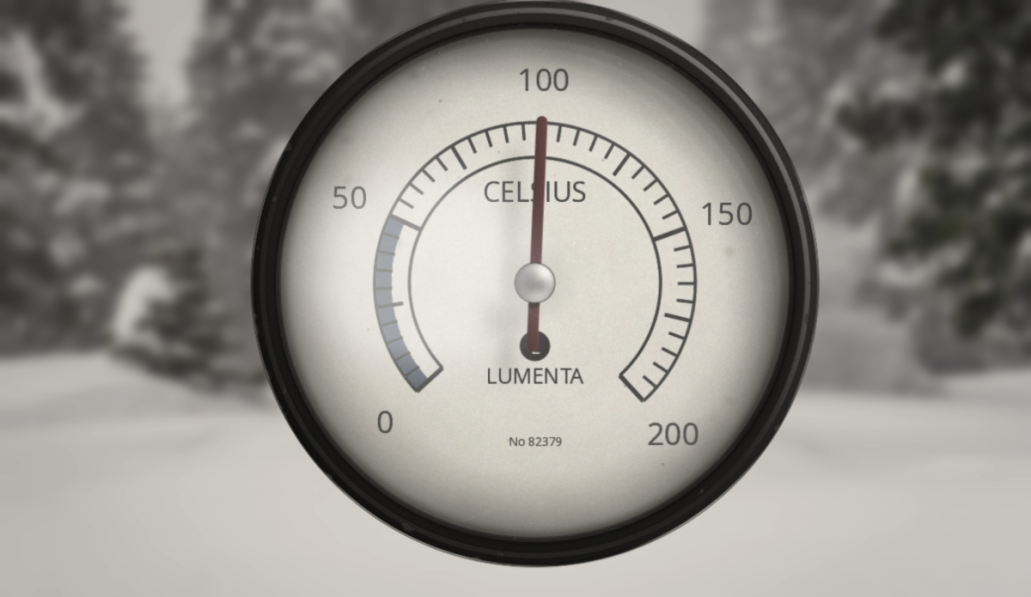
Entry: value=100 unit=°C
